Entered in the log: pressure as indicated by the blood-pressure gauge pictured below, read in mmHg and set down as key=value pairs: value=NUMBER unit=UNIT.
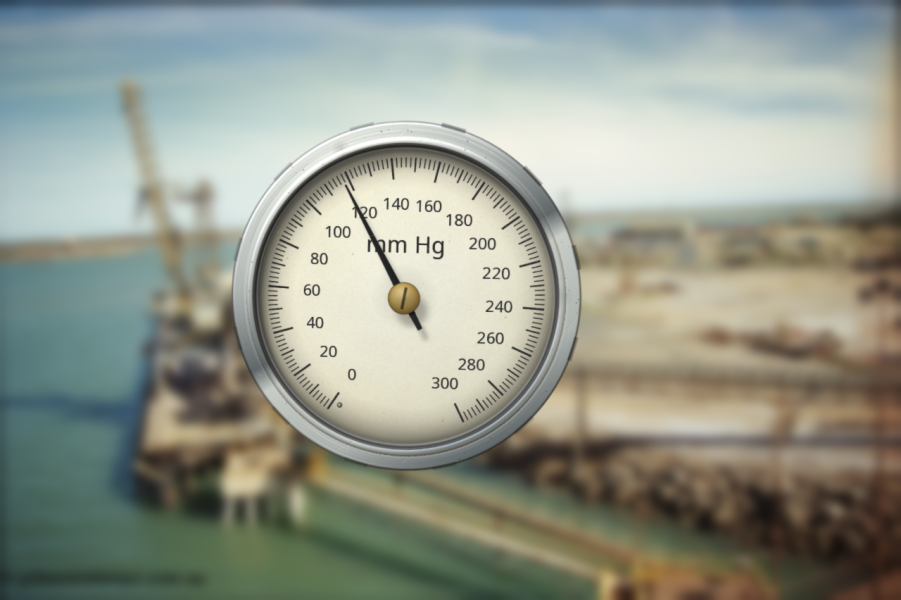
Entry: value=118 unit=mmHg
